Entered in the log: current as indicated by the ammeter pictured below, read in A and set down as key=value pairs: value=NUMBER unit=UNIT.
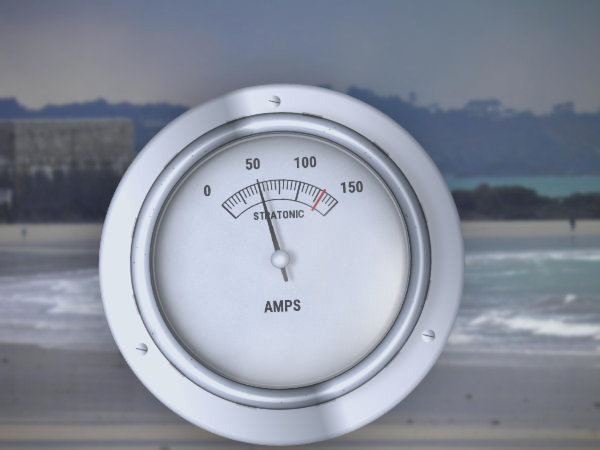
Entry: value=50 unit=A
